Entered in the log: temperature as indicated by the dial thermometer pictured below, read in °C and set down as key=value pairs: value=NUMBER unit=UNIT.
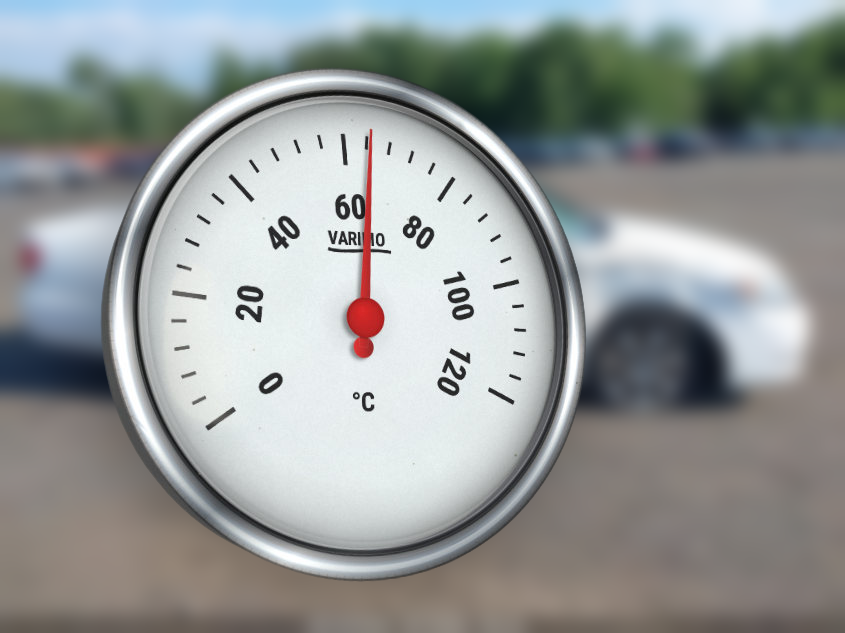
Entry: value=64 unit=°C
